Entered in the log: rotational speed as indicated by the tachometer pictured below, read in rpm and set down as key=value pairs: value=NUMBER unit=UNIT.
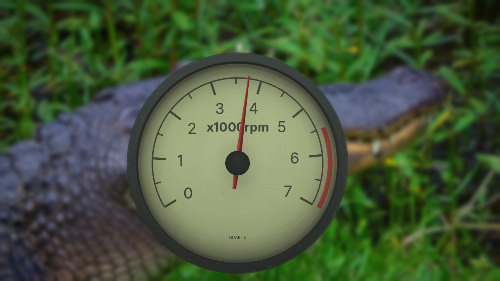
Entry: value=3750 unit=rpm
